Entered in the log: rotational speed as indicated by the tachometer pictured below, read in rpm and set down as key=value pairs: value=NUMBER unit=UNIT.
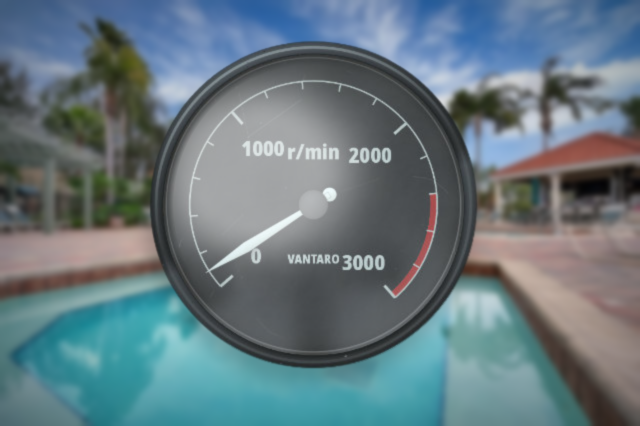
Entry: value=100 unit=rpm
